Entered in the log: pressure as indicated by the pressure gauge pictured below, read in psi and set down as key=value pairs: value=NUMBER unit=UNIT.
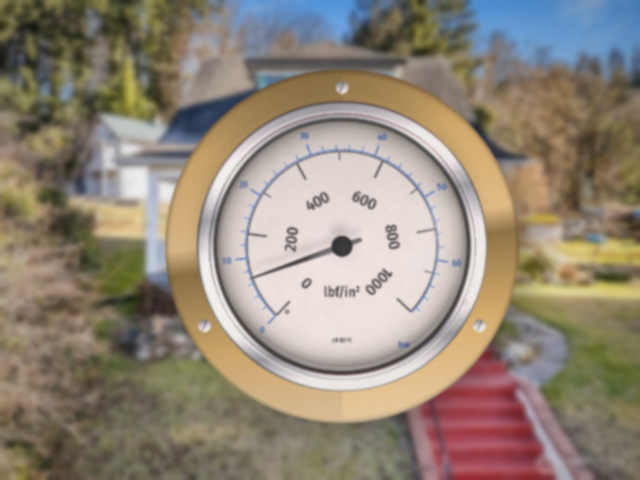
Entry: value=100 unit=psi
